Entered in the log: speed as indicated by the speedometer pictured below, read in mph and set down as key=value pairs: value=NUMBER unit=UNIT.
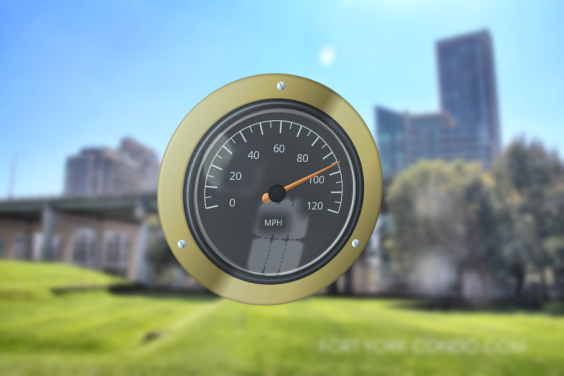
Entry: value=95 unit=mph
